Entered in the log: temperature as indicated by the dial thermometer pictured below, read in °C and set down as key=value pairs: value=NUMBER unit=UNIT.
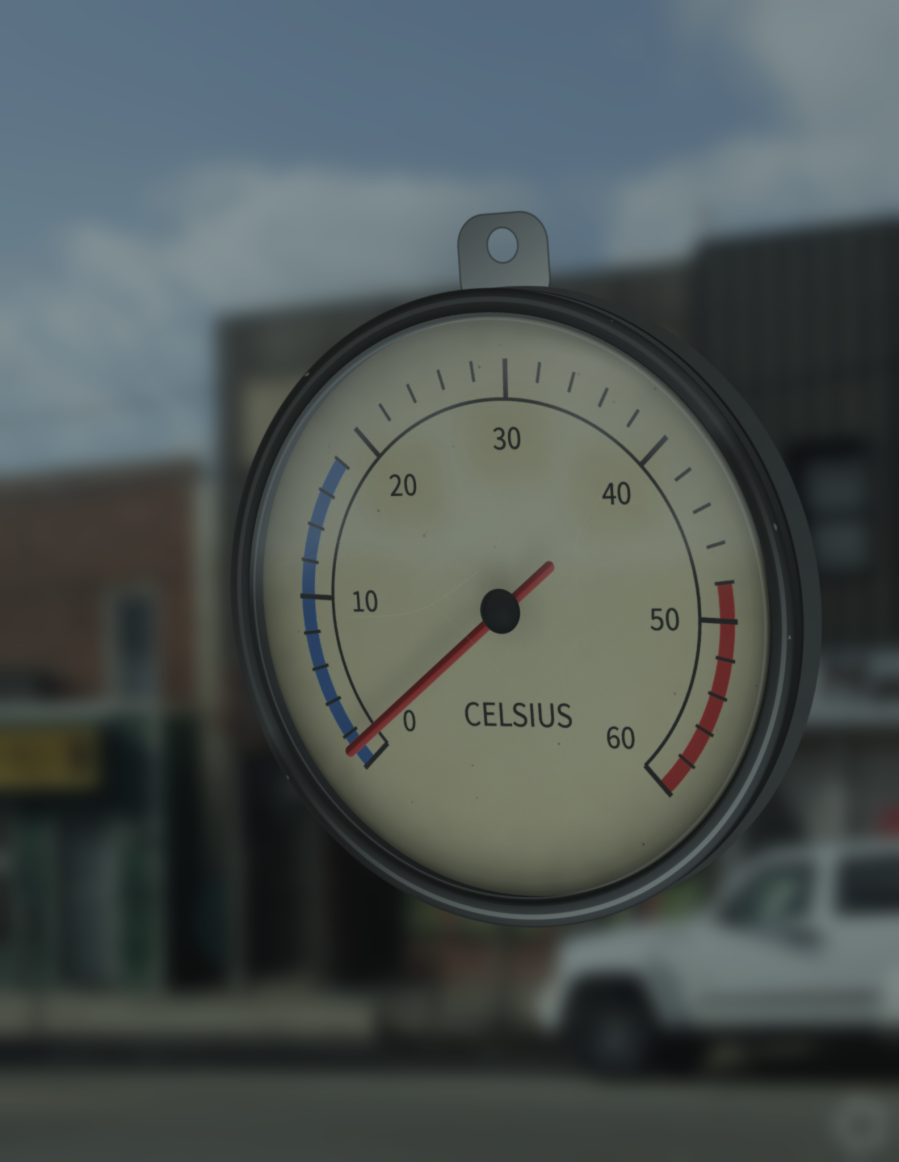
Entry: value=1 unit=°C
